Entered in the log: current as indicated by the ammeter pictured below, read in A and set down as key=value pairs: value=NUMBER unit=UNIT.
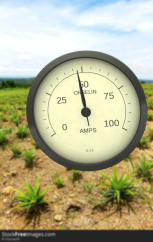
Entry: value=47.5 unit=A
